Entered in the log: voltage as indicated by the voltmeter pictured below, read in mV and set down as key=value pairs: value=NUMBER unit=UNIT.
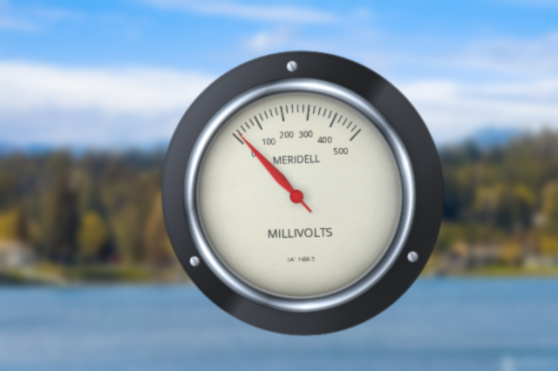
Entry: value=20 unit=mV
